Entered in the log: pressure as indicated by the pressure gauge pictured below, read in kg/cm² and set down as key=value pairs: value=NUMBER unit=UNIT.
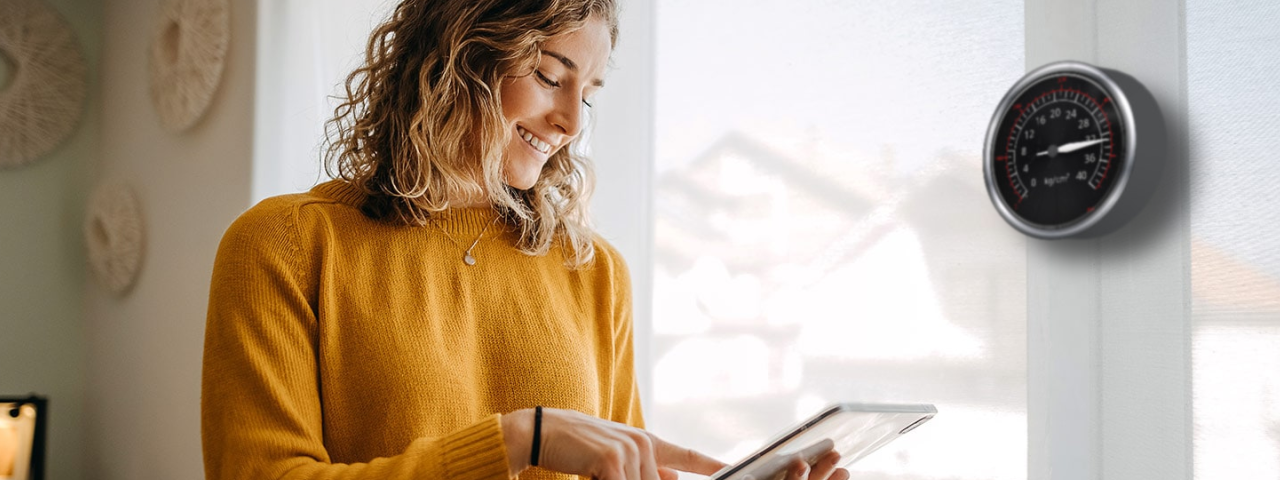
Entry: value=33 unit=kg/cm²
